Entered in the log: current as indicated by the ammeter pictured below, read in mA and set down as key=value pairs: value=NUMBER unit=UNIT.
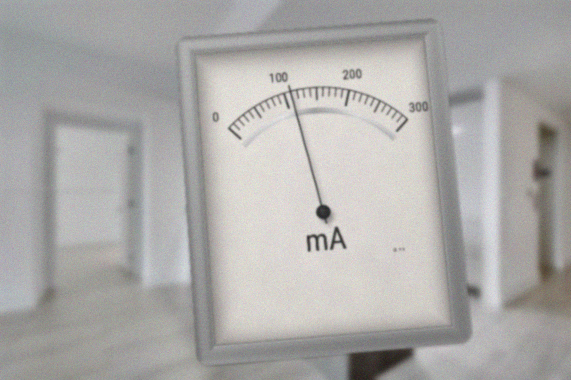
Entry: value=110 unit=mA
